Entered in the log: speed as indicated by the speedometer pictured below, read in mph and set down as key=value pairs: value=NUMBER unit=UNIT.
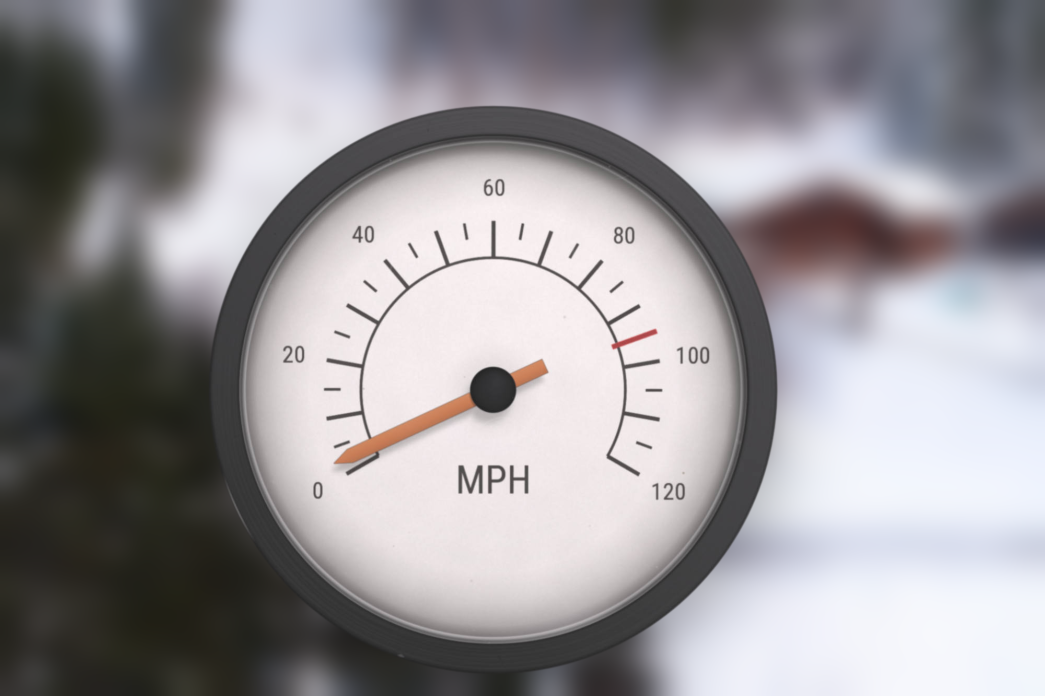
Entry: value=2.5 unit=mph
